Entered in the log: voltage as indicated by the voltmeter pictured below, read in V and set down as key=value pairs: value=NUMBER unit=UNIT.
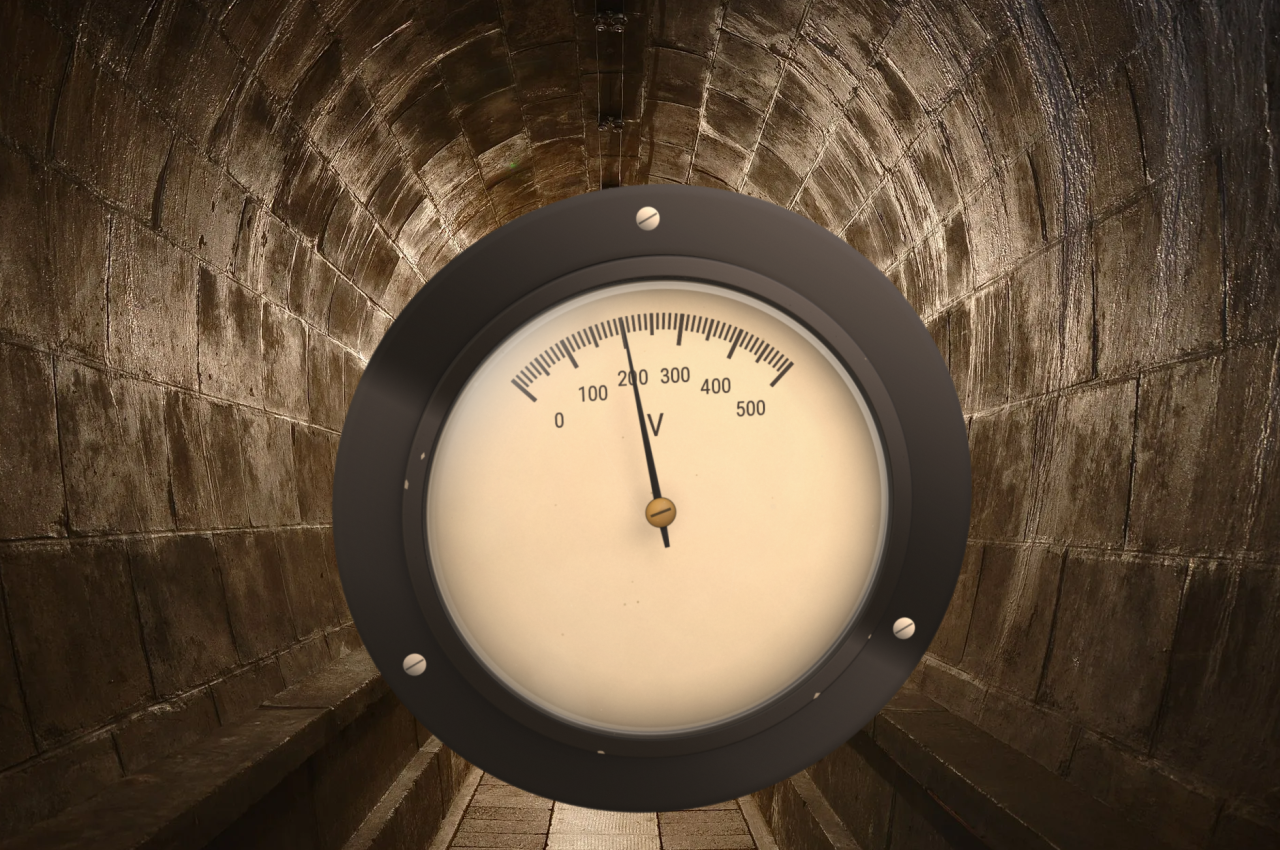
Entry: value=200 unit=V
